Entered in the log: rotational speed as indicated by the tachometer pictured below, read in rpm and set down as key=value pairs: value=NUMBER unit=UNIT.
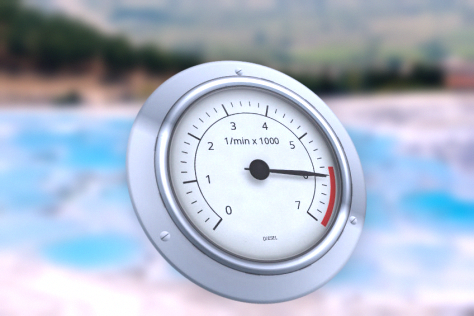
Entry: value=6000 unit=rpm
